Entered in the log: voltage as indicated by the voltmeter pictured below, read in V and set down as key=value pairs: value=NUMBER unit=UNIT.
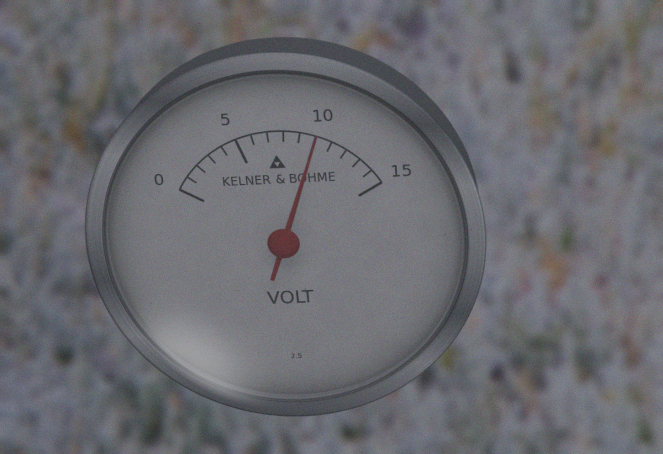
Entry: value=10 unit=V
